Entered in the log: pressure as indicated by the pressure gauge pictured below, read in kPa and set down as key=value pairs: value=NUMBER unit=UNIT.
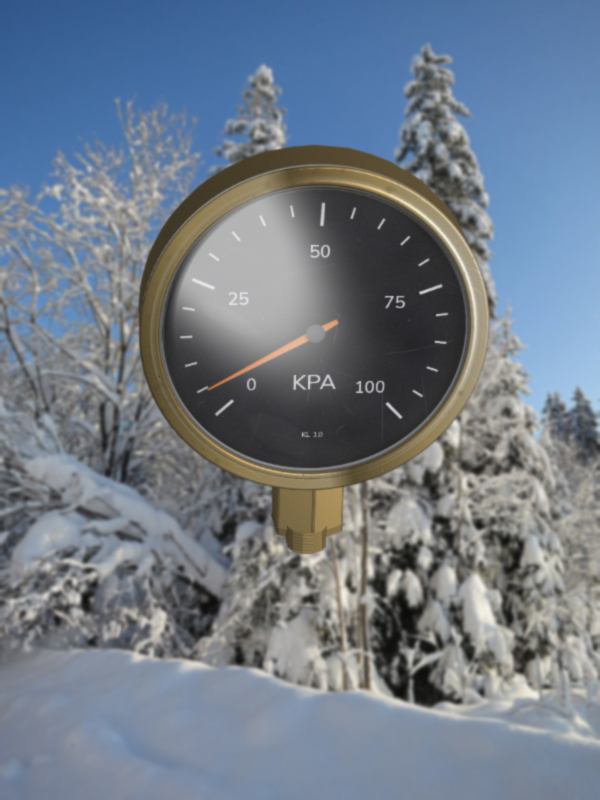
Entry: value=5 unit=kPa
